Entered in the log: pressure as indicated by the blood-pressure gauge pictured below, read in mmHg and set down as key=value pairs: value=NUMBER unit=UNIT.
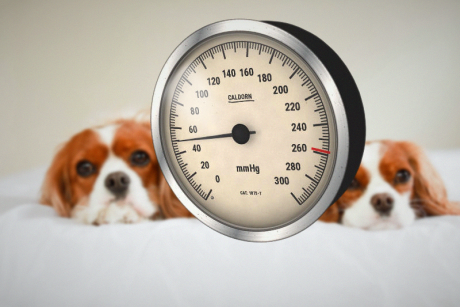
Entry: value=50 unit=mmHg
